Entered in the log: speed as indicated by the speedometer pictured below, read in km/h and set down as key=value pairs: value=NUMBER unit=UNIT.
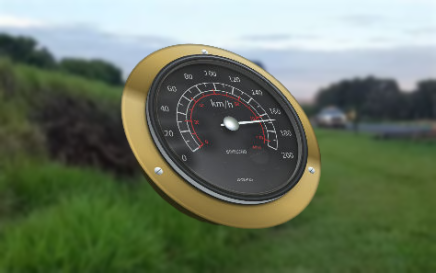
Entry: value=170 unit=km/h
